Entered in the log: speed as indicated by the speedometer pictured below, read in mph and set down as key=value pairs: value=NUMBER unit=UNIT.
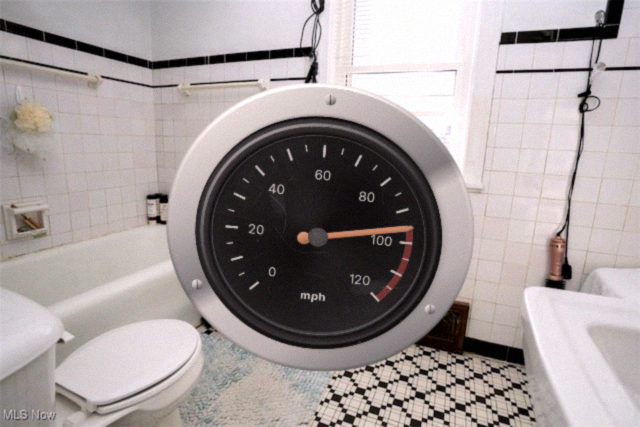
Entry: value=95 unit=mph
